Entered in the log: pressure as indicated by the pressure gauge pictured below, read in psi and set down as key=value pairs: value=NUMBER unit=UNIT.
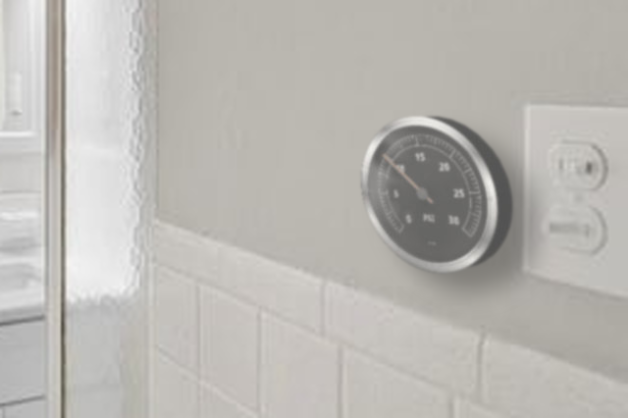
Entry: value=10 unit=psi
